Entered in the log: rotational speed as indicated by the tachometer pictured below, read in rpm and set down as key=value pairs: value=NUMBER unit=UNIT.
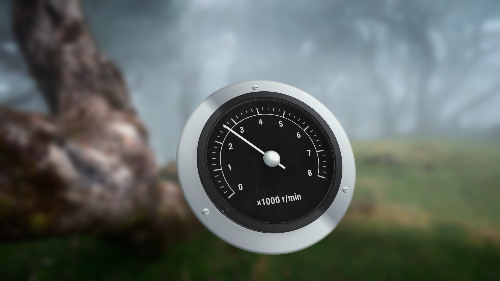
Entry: value=2600 unit=rpm
